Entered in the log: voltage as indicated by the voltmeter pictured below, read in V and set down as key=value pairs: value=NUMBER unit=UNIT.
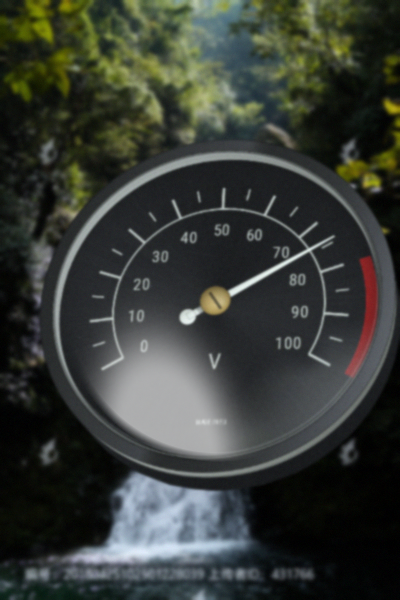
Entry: value=75 unit=V
